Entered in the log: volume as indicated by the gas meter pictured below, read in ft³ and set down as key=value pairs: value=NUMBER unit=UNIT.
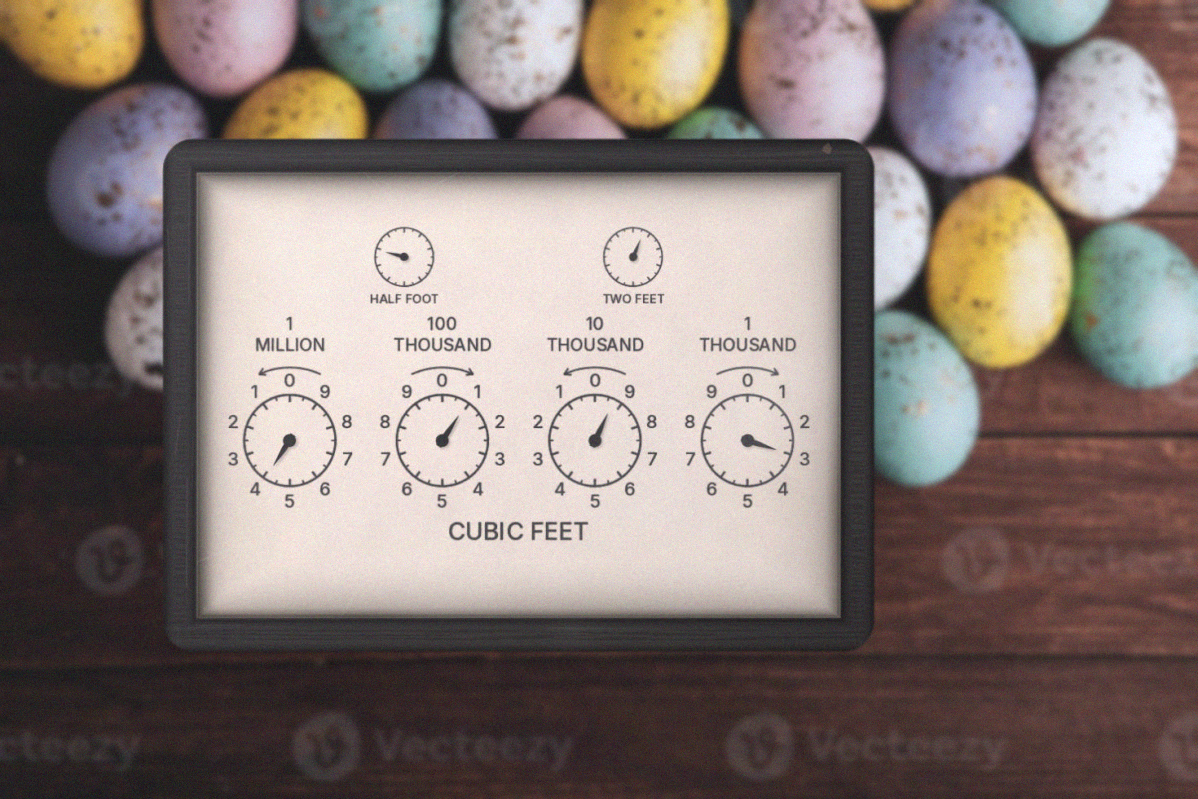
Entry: value=409300 unit=ft³
